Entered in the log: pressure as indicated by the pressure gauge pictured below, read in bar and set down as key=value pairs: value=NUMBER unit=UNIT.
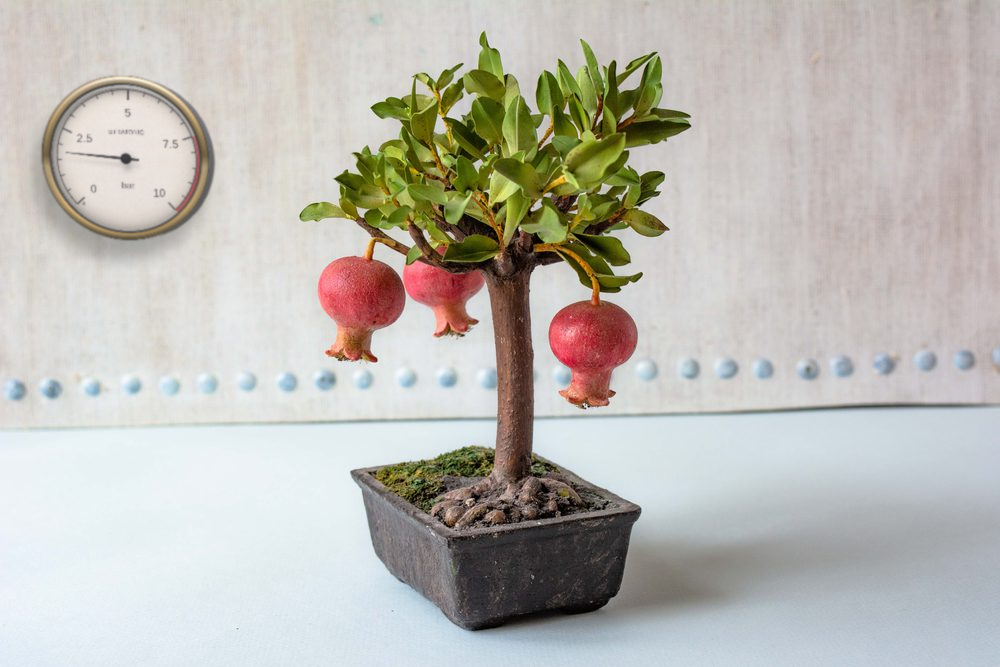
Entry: value=1.75 unit=bar
